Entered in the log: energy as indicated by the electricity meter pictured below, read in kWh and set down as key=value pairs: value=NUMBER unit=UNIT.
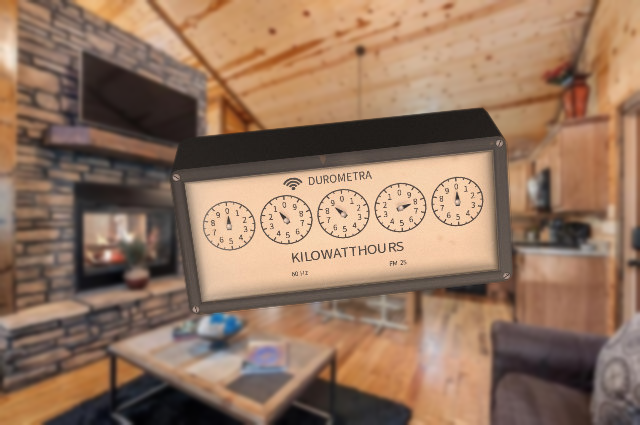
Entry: value=880 unit=kWh
